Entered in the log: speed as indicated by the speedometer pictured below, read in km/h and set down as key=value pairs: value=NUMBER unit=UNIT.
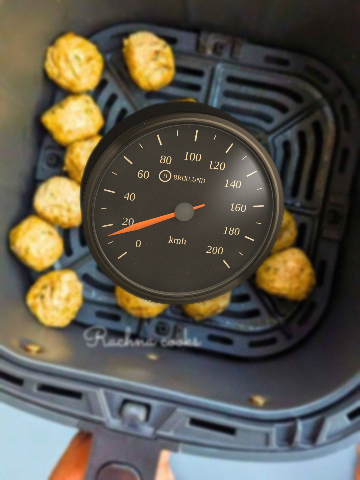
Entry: value=15 unit=km/h
